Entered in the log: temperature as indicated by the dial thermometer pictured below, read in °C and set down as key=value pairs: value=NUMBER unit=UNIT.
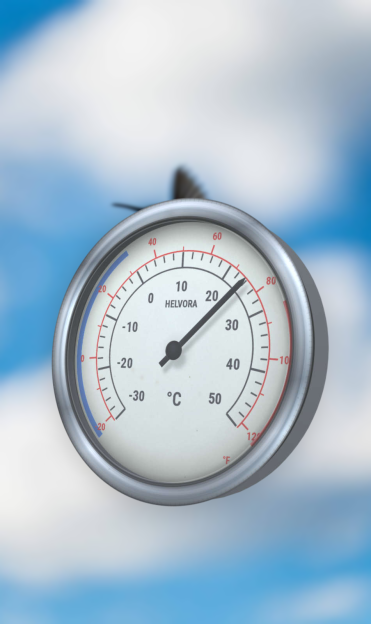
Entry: value=24 unit=°C
